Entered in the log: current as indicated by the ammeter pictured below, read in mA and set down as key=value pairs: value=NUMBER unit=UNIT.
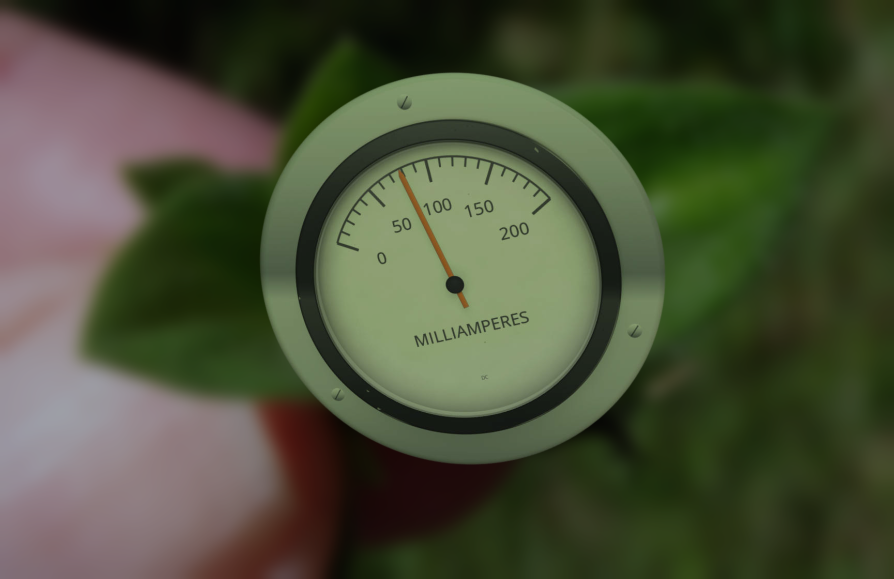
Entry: value=80 unit=mA
